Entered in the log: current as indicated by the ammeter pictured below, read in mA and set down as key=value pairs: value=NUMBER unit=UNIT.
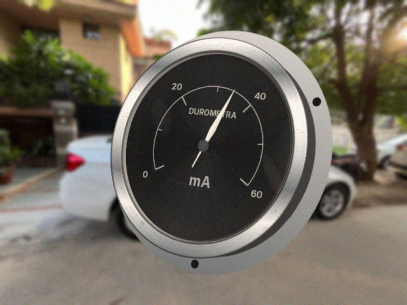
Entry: value=35 unit=mA
